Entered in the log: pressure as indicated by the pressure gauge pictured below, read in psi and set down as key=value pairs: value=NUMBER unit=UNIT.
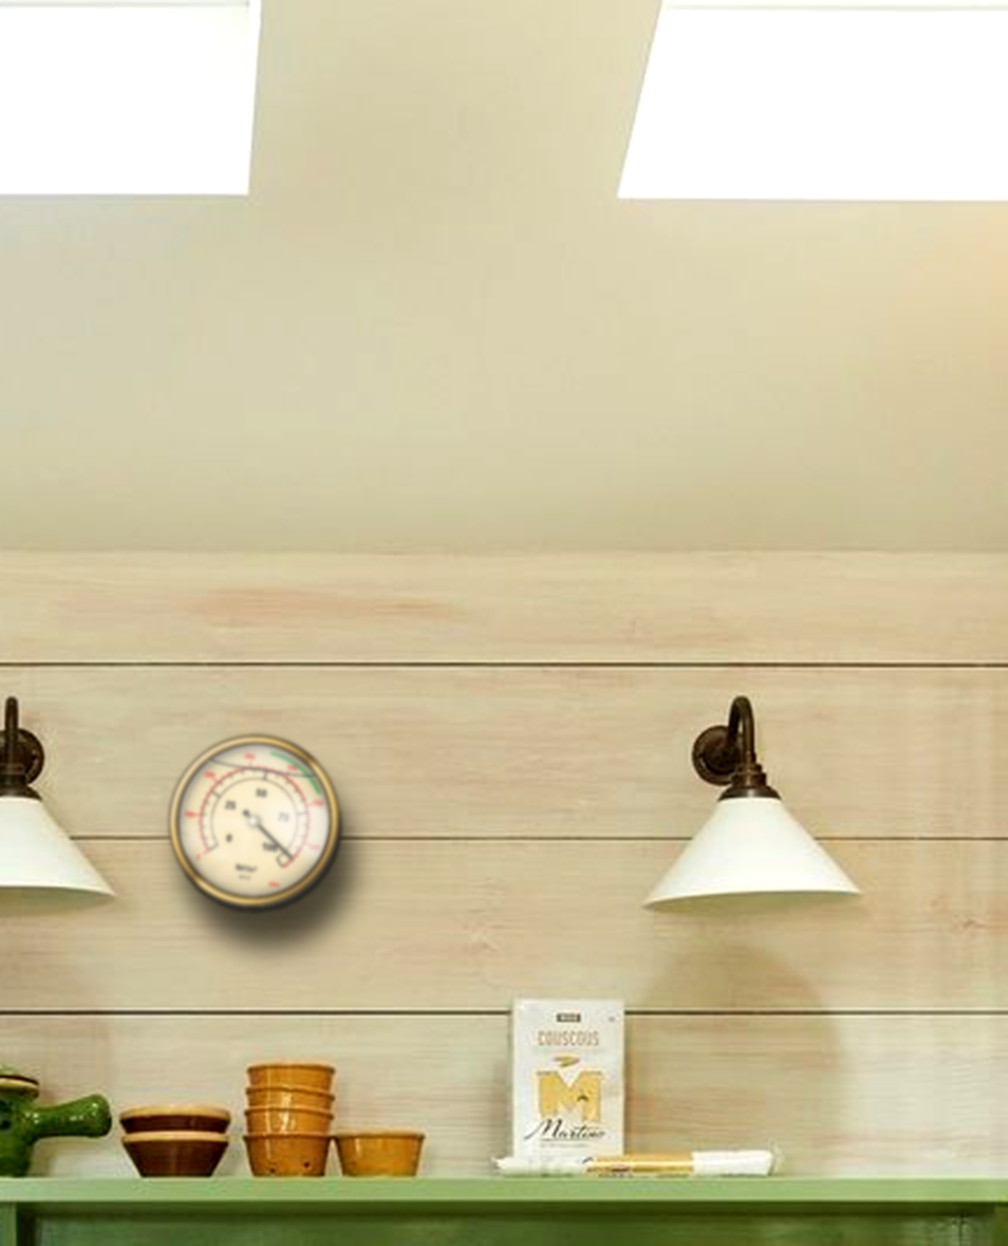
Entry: value=95 unit=psi
